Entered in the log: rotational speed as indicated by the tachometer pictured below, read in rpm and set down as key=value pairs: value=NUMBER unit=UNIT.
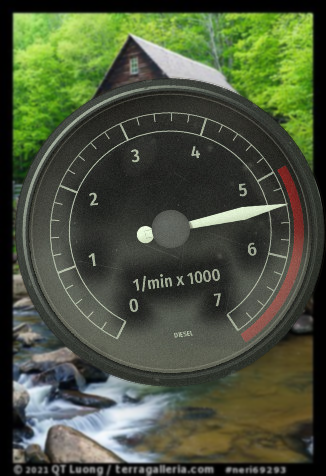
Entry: value=5400 unit=rpm
